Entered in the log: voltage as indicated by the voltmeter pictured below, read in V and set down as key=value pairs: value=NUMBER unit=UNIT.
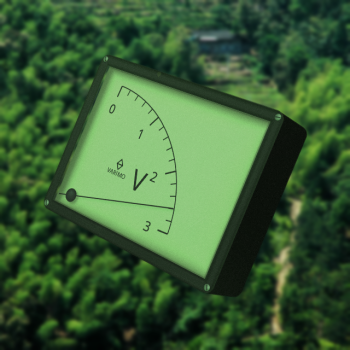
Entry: value=2.6 unit=V
